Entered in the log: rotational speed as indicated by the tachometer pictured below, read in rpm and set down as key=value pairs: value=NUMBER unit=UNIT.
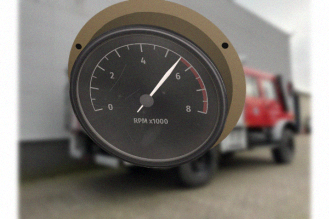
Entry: value=5500 unit=rpm
